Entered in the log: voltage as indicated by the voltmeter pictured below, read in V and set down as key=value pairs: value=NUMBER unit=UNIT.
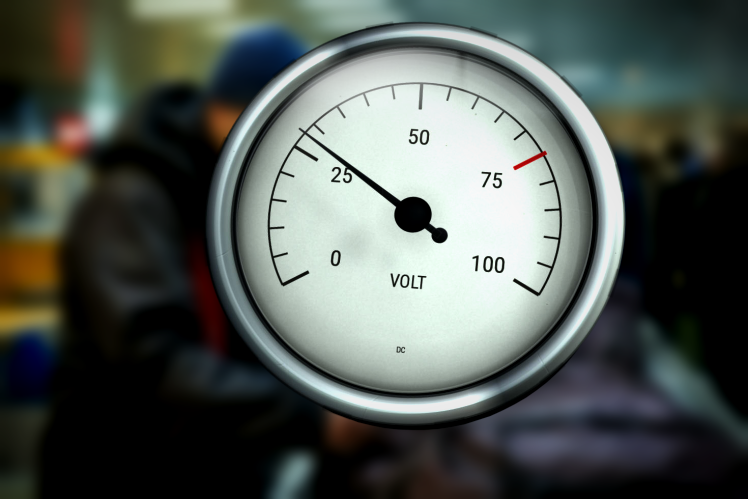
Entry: value=27.5 unit=V
